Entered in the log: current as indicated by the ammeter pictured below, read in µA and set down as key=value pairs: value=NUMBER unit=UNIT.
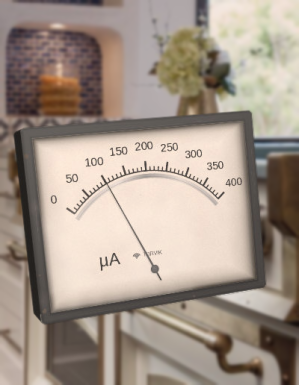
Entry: value=100 unit=µA
